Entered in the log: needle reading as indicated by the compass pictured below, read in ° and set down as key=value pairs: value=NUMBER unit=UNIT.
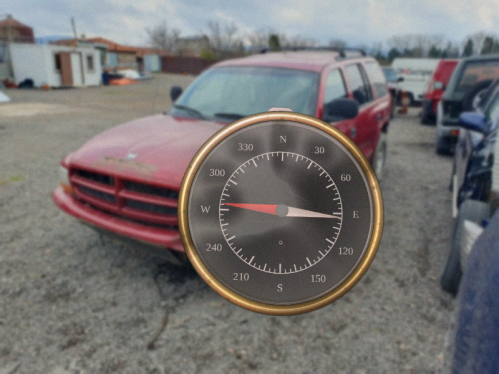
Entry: value=275 unit=°
